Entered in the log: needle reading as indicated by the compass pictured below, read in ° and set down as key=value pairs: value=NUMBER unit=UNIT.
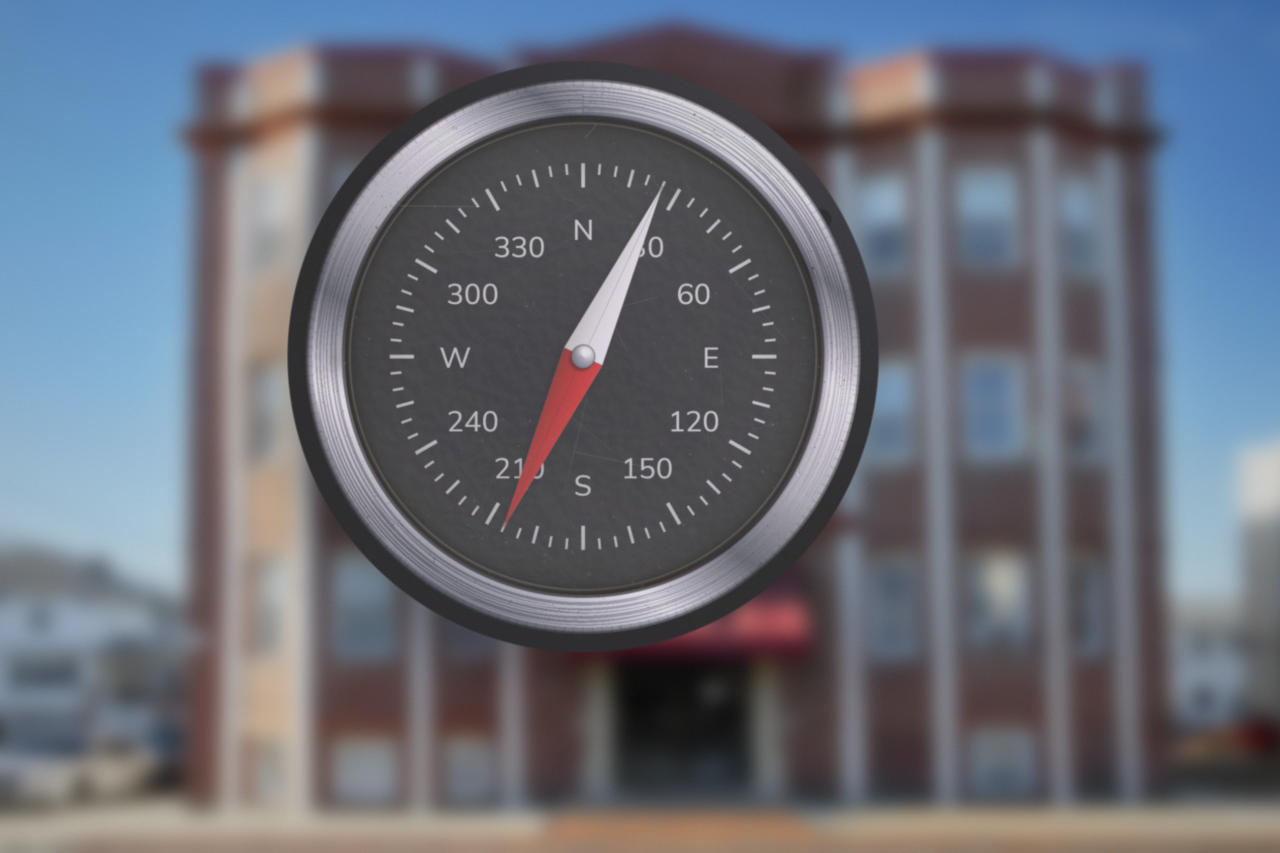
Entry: value=205 unit=°
